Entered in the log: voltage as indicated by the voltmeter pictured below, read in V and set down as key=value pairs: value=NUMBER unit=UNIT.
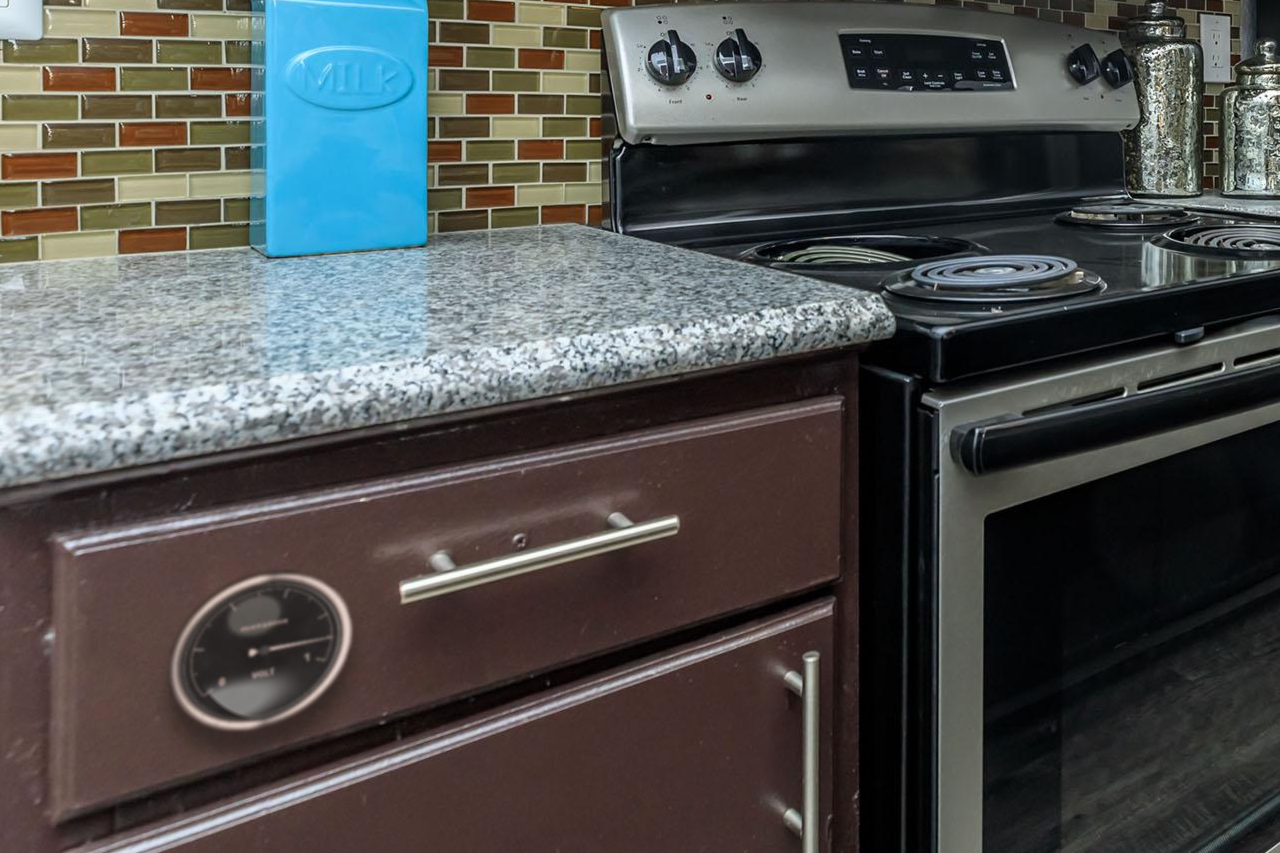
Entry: value=0.9 unit=V
